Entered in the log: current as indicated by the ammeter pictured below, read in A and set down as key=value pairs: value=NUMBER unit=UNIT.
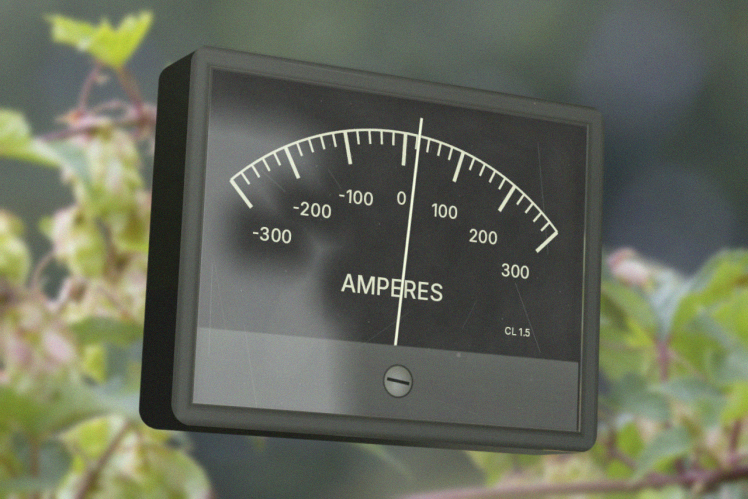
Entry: value=20 unit=A
